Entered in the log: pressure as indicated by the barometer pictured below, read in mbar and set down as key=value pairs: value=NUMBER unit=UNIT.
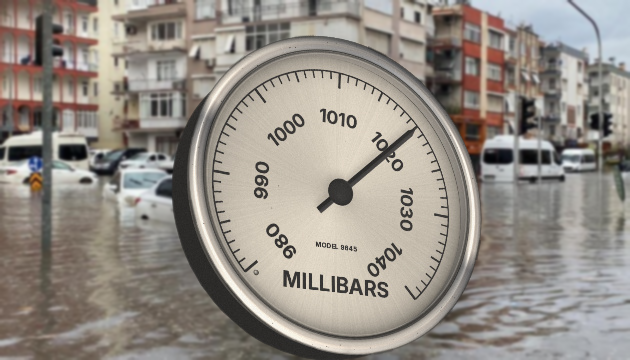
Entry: value=1020 unit=mbar
